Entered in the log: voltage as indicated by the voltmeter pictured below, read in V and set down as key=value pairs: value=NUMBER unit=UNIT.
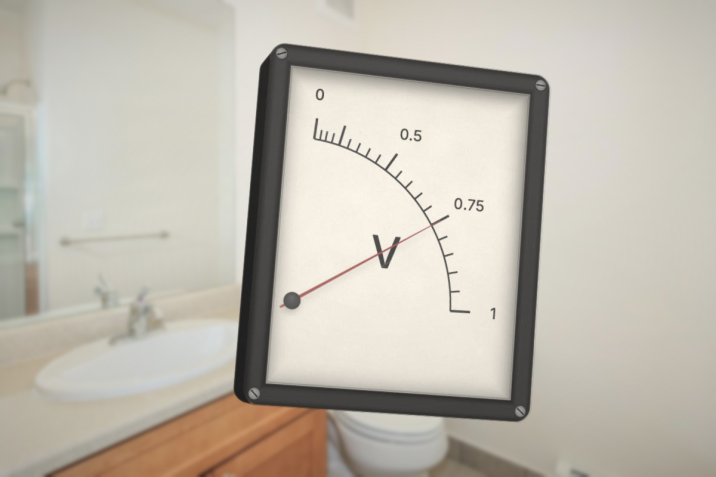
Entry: value=0.75 unit=V
